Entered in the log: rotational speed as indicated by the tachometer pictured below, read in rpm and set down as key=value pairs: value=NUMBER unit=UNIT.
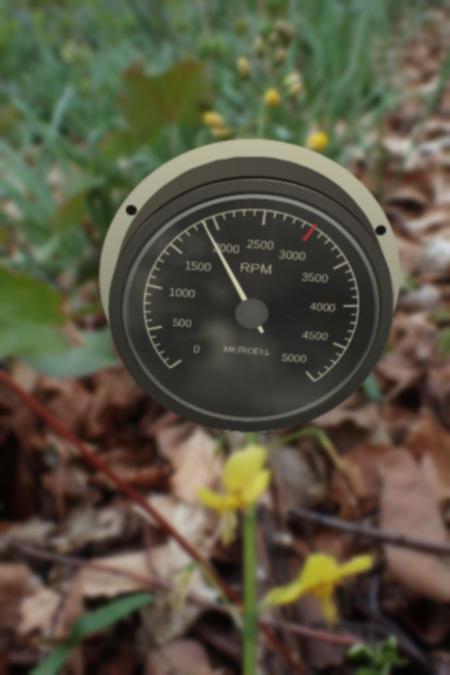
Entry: value=1900 unit=rpm
